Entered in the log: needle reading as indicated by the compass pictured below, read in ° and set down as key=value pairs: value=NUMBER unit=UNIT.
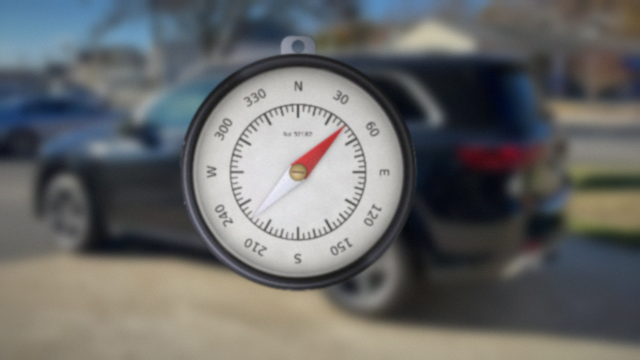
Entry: value=45 unit=°
